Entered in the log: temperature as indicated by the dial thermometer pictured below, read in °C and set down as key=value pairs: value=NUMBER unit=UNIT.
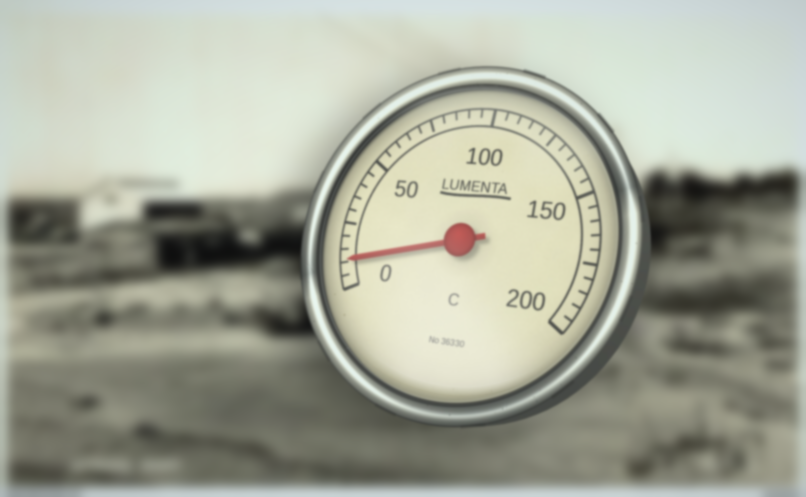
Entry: value=10 unit=°C
